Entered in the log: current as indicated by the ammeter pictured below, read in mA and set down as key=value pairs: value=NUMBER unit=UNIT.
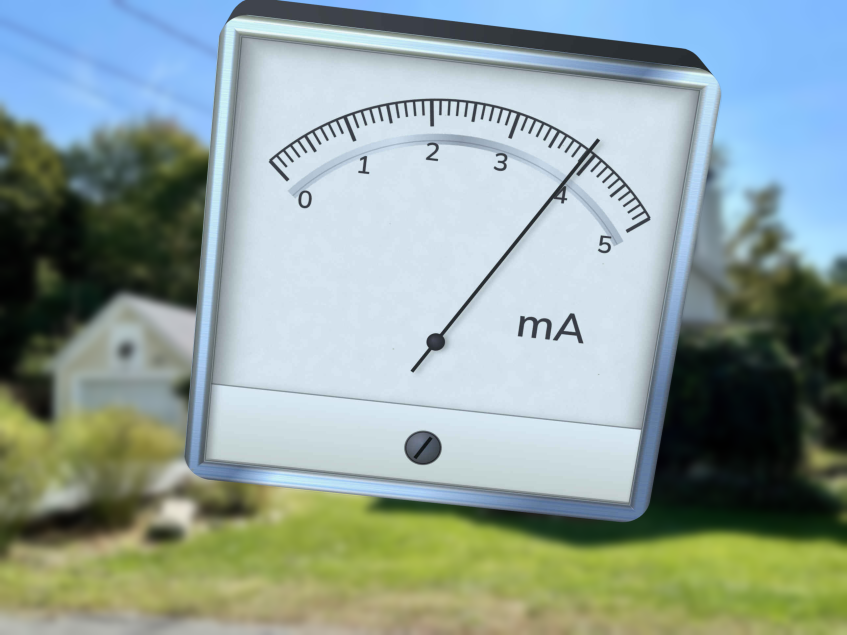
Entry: value=3.9 unit=mA
